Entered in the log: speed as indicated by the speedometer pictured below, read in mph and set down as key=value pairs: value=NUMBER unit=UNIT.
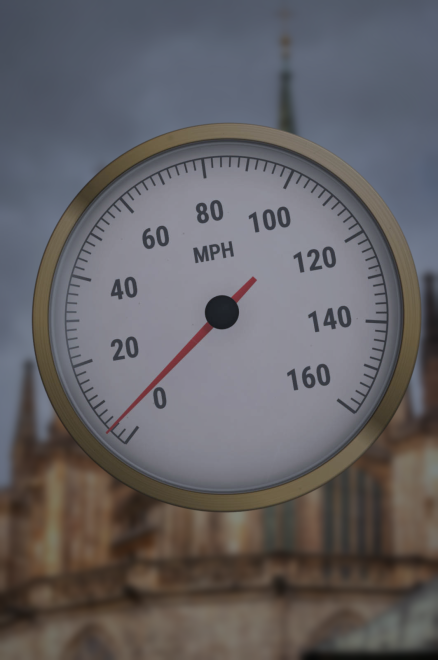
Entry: value=4 unit=mph
